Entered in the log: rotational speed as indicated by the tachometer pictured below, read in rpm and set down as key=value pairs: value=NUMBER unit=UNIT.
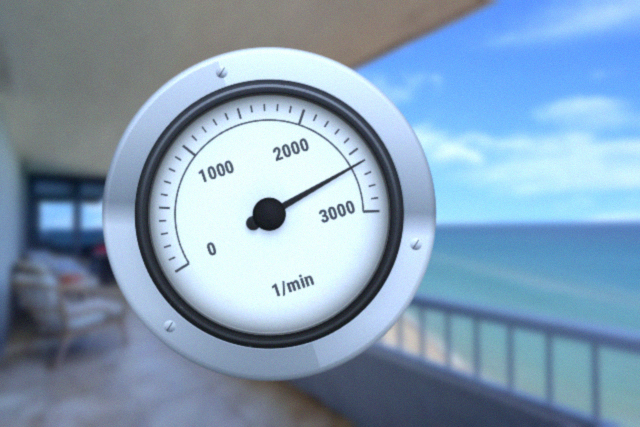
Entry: value=2600 unit=rpm
